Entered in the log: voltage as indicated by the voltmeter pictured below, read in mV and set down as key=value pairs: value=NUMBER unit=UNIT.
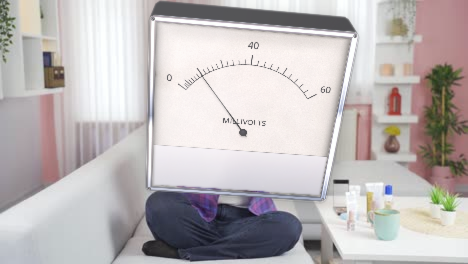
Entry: value=20 unit=mV
